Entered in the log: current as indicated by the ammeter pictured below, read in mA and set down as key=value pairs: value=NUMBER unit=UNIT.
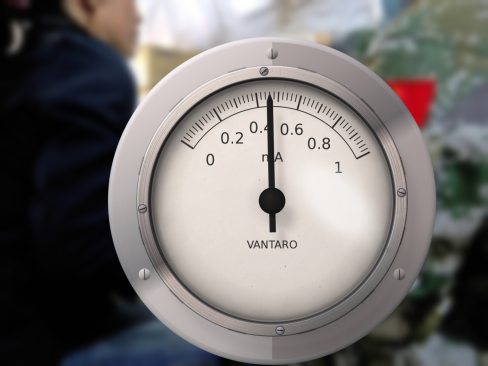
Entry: value=0.46 unit=mA
